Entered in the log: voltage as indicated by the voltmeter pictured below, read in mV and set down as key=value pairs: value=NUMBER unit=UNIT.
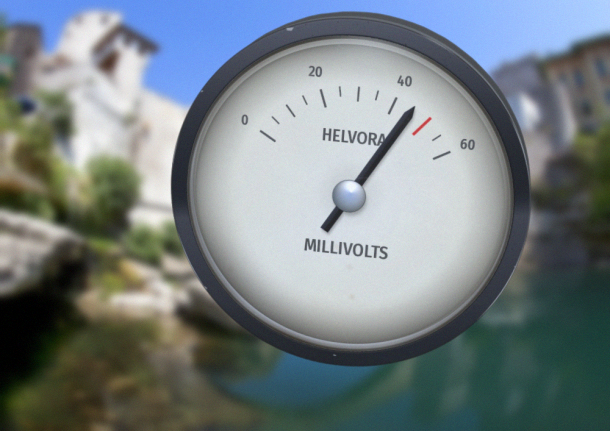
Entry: value=45 unit=mV
